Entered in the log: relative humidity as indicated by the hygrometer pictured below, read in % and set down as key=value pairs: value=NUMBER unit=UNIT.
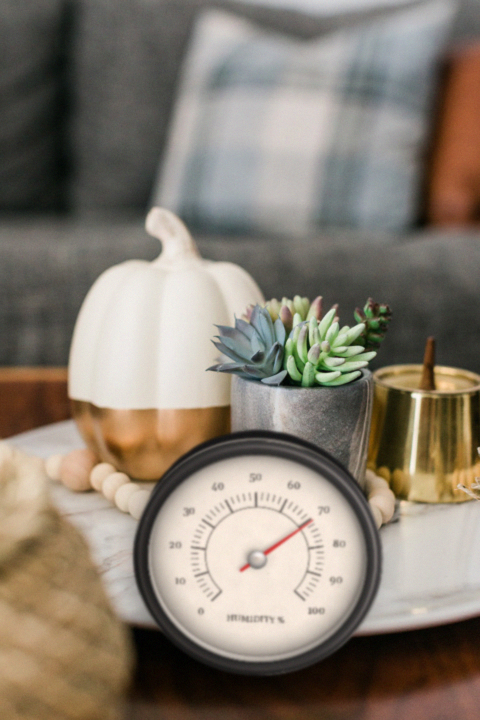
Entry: value=70 unit=%
